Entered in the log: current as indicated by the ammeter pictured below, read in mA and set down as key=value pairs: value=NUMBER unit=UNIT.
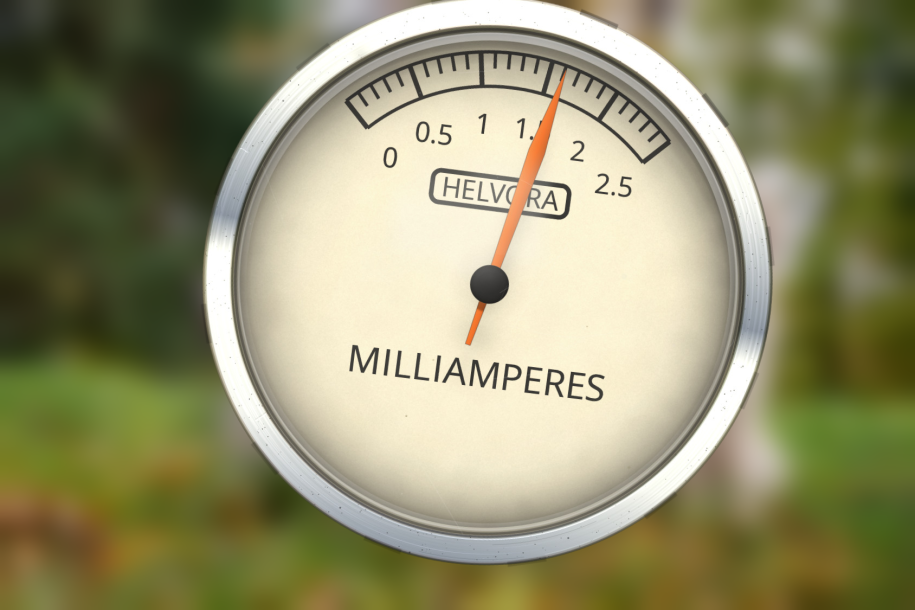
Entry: value=1.6 unit=mA
